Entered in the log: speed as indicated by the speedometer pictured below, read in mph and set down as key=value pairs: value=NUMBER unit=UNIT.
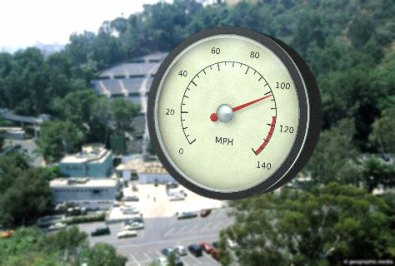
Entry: value=102.5 unit=mph
